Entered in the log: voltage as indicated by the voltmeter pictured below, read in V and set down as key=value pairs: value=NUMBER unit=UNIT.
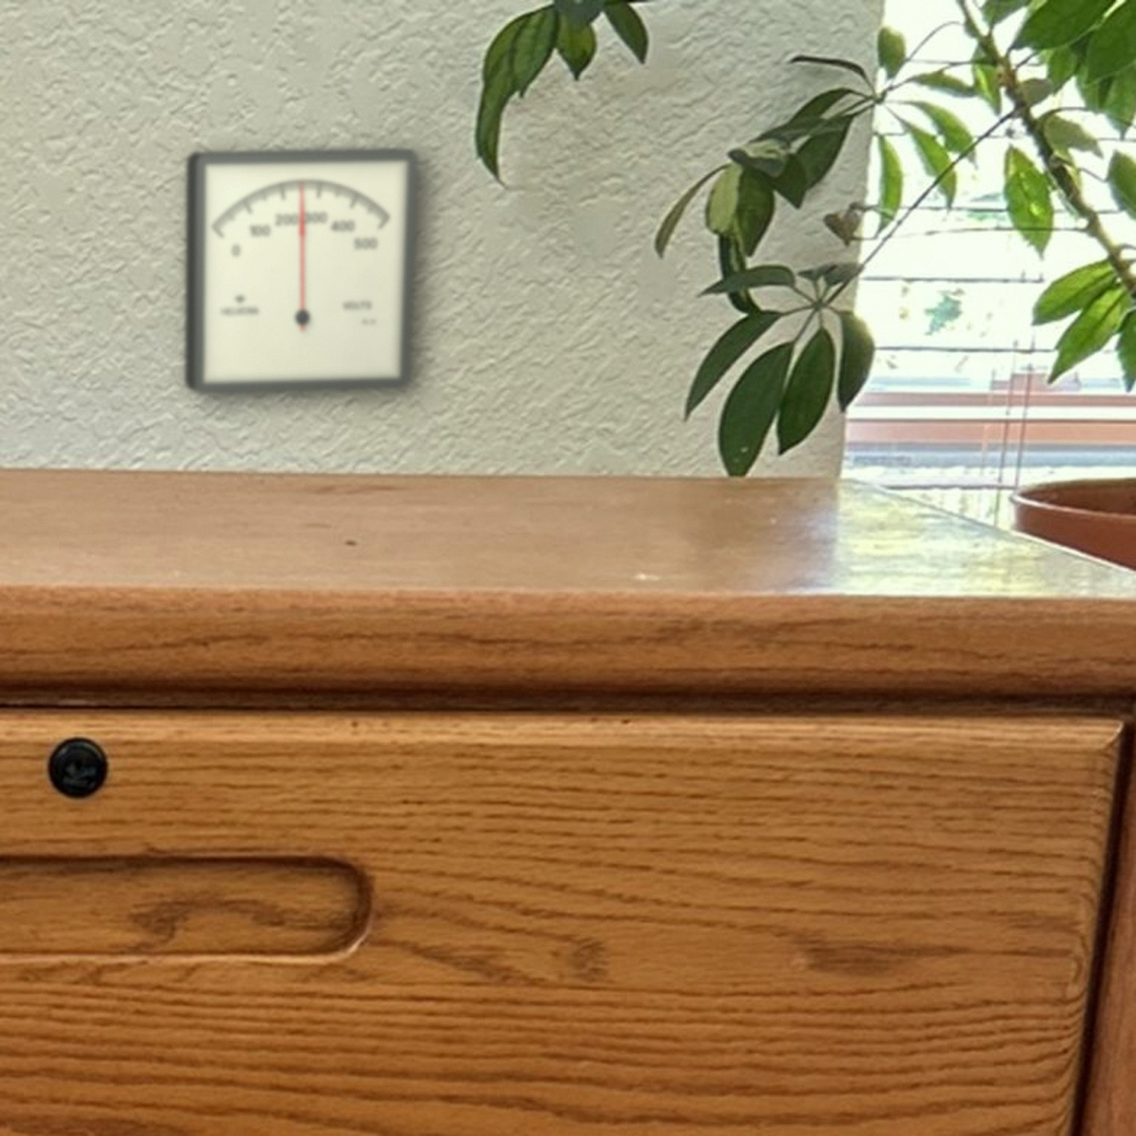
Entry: value=250 unit=V
